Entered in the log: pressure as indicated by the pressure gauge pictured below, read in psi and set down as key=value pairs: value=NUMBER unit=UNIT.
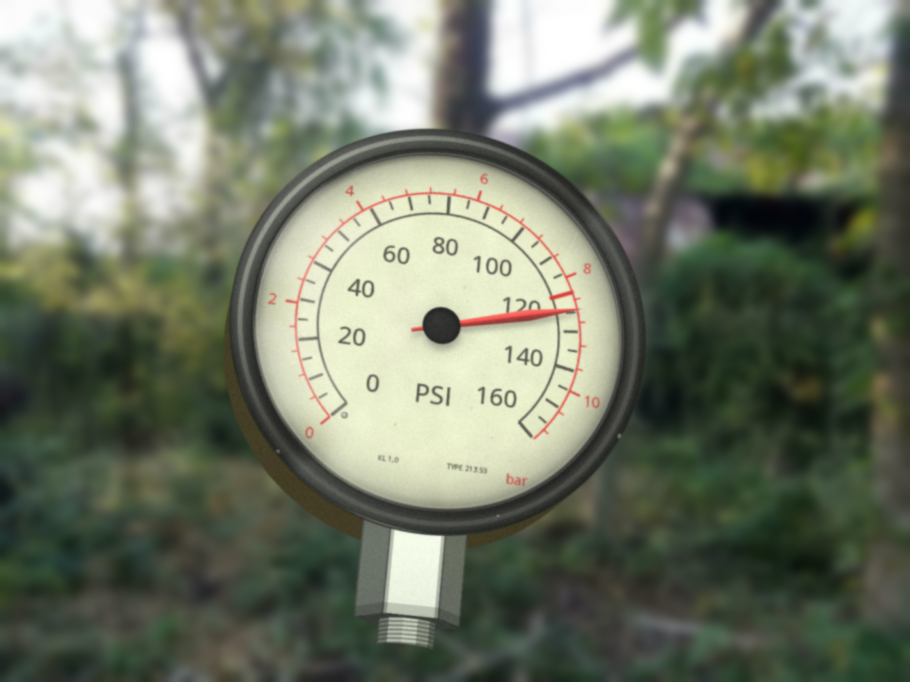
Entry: value=125 unit=psi
